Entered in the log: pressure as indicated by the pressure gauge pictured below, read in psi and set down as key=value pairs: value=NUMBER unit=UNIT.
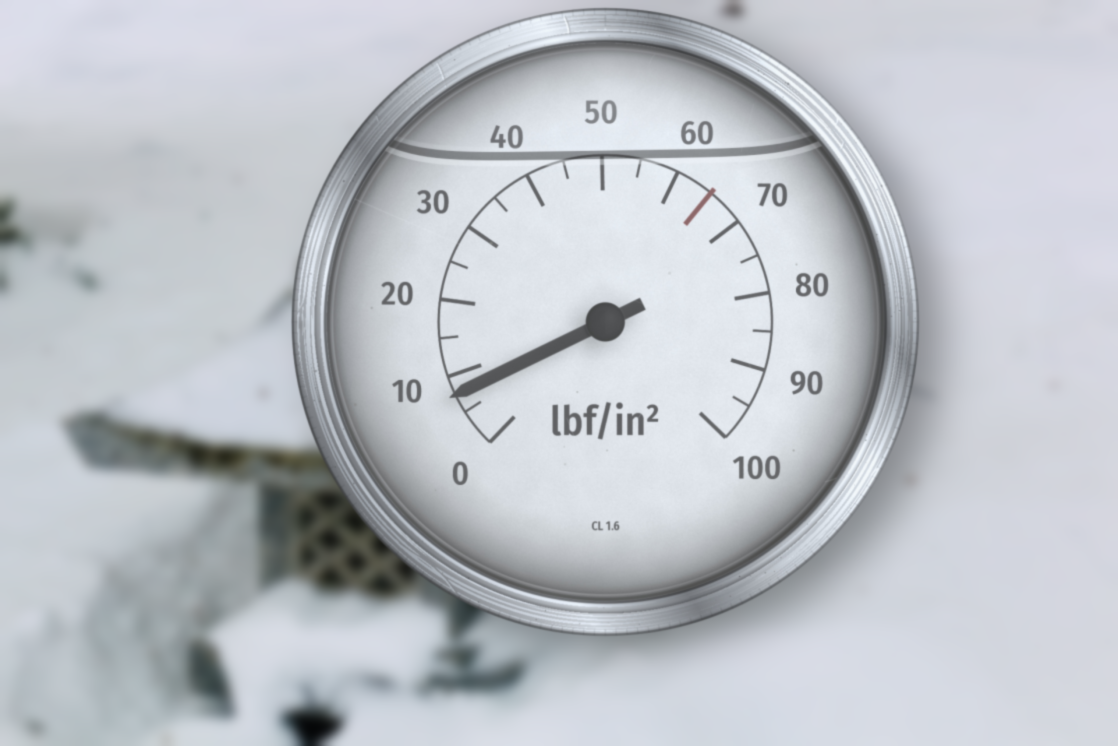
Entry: value=7.5 unit=psi
